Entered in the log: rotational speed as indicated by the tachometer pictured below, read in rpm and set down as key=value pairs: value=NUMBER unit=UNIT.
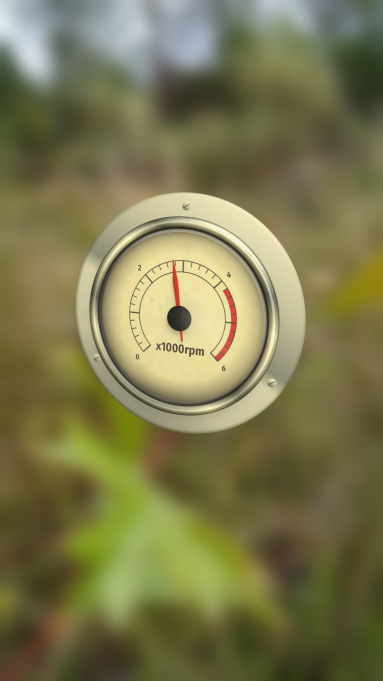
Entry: value=2800 unit=rpm
